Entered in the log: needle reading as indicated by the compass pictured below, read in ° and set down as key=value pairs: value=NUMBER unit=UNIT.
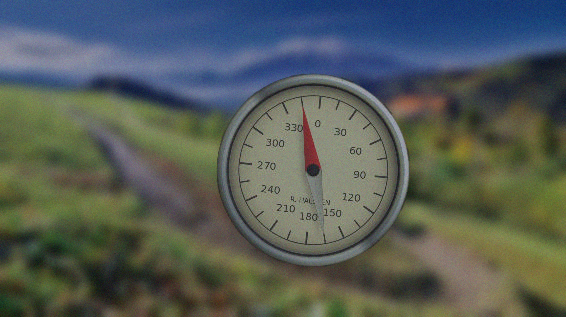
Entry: value=345 unit=°
